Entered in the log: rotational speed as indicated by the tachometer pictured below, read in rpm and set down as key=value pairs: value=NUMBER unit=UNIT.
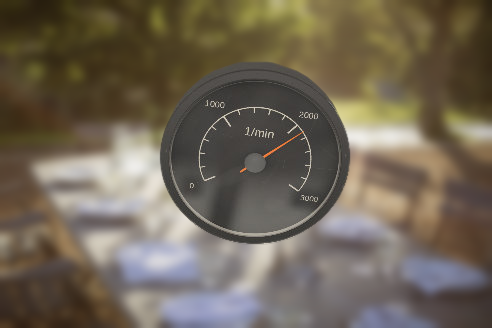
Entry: value=2100 unit=rpm
